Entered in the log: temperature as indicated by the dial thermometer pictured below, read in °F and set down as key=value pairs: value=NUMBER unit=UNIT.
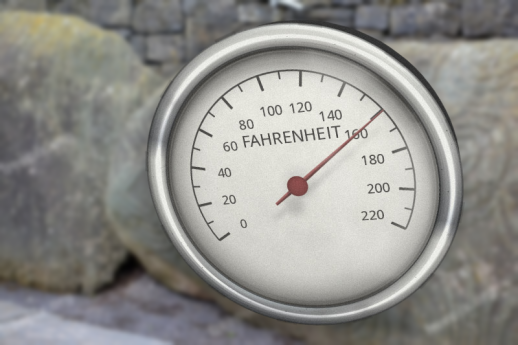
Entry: value=160 unit=°F
